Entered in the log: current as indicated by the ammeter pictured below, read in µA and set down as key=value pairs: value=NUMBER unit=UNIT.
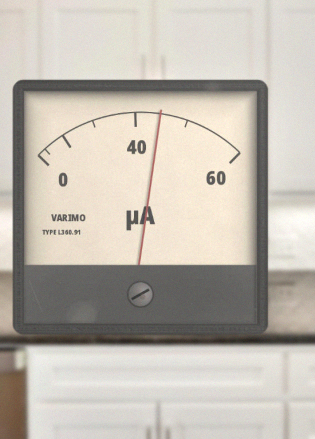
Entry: value=45 unit=µA
